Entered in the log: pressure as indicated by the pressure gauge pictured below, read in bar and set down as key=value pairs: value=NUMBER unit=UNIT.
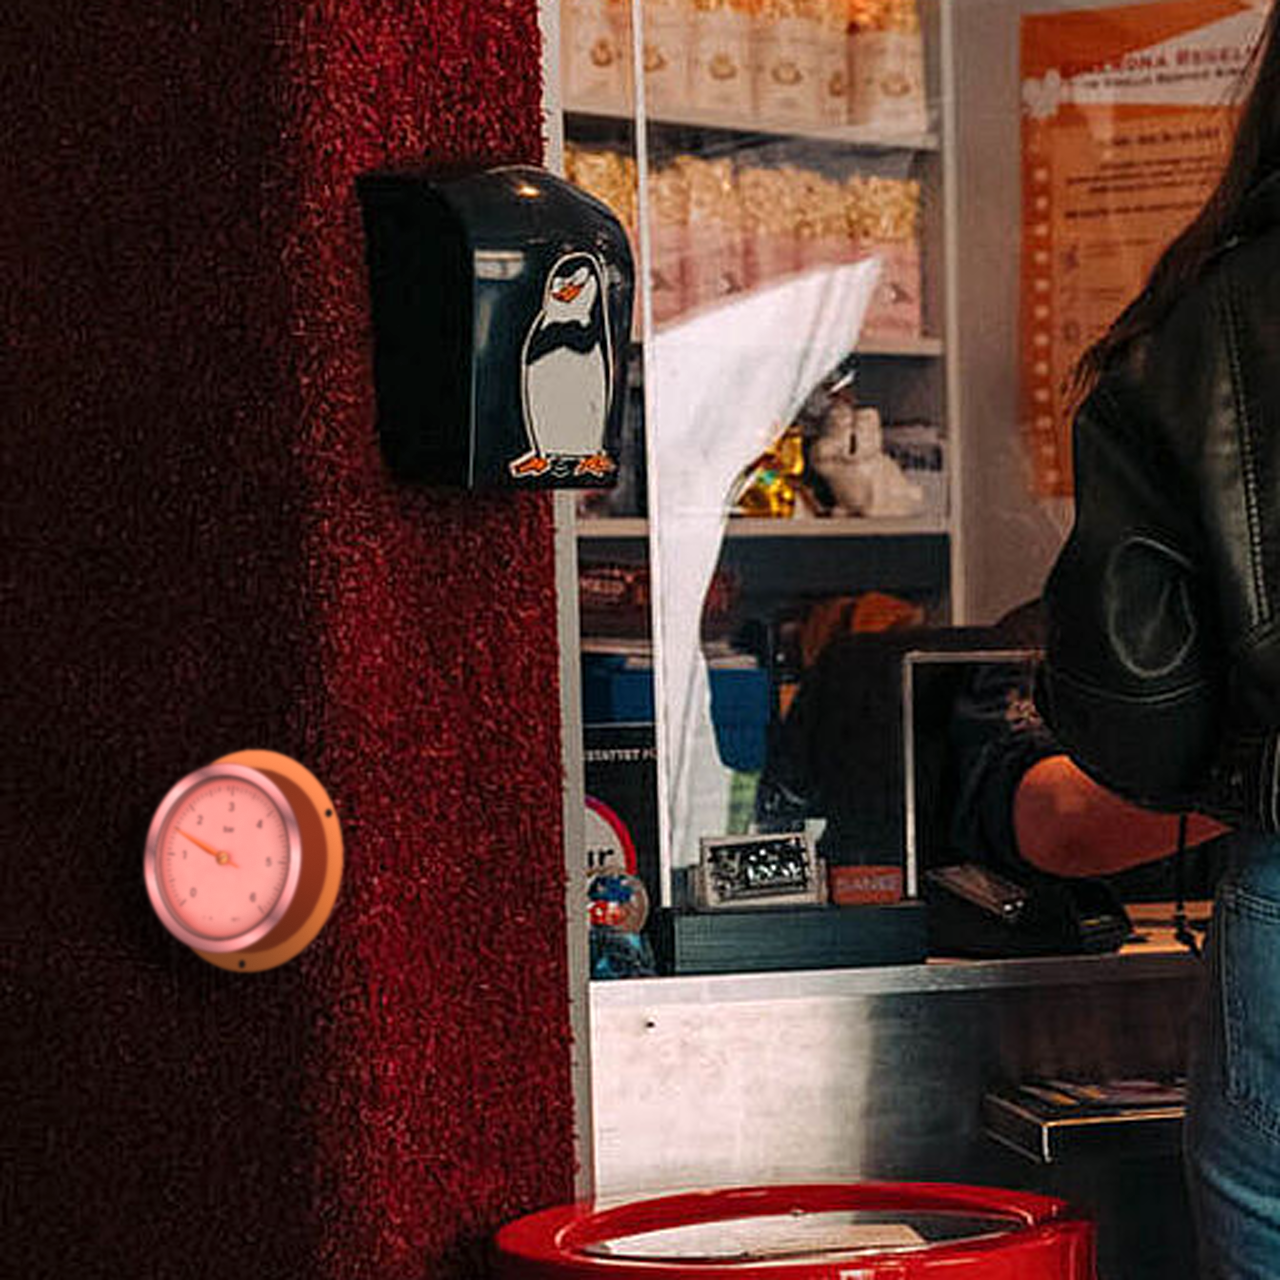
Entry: value=1.5 unit=bar
